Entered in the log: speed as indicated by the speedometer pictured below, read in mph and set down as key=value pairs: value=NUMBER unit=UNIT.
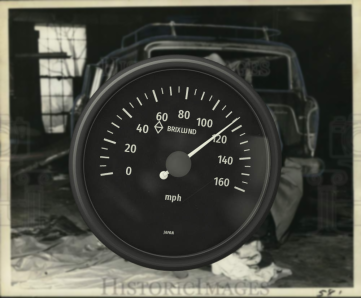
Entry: value=115 unit=mph
